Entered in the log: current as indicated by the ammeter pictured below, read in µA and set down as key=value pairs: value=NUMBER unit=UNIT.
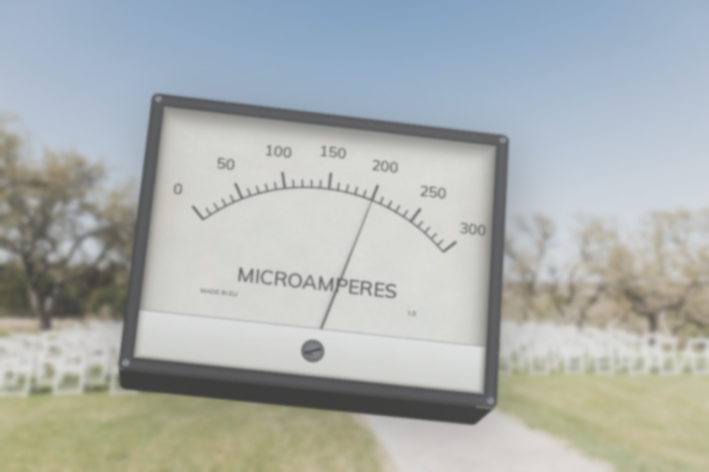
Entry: value=200 unit=µA
